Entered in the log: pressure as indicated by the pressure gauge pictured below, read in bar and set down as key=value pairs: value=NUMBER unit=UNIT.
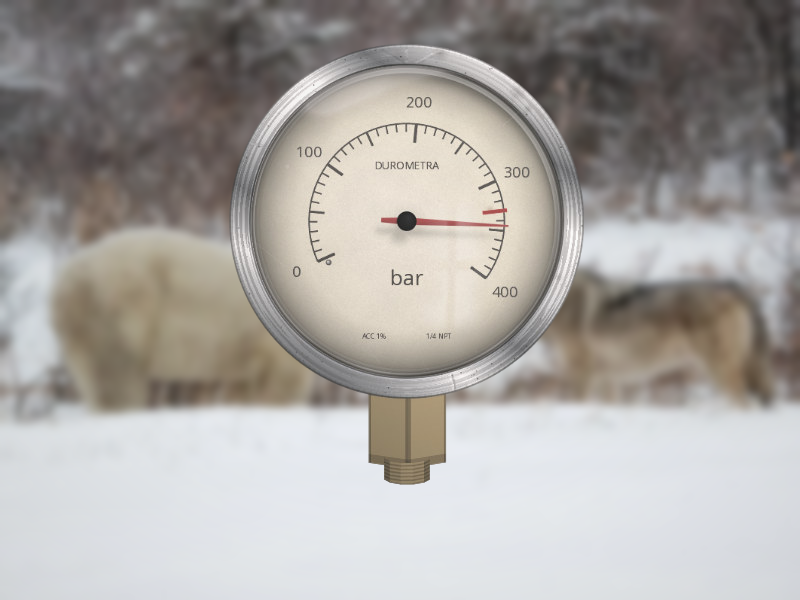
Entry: value=345 unit=bar
